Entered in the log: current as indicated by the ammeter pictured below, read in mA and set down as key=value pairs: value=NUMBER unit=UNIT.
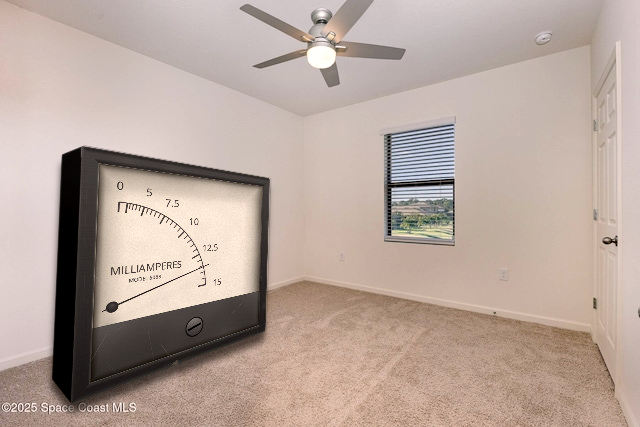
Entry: value=13.5 unit=mA
